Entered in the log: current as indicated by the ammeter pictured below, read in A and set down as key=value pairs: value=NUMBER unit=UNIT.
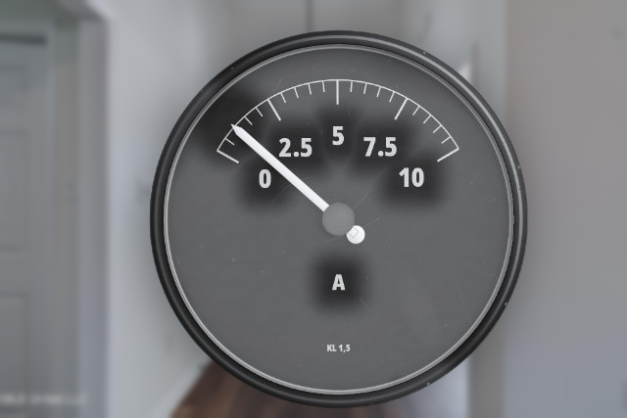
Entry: value=1 unit=A
